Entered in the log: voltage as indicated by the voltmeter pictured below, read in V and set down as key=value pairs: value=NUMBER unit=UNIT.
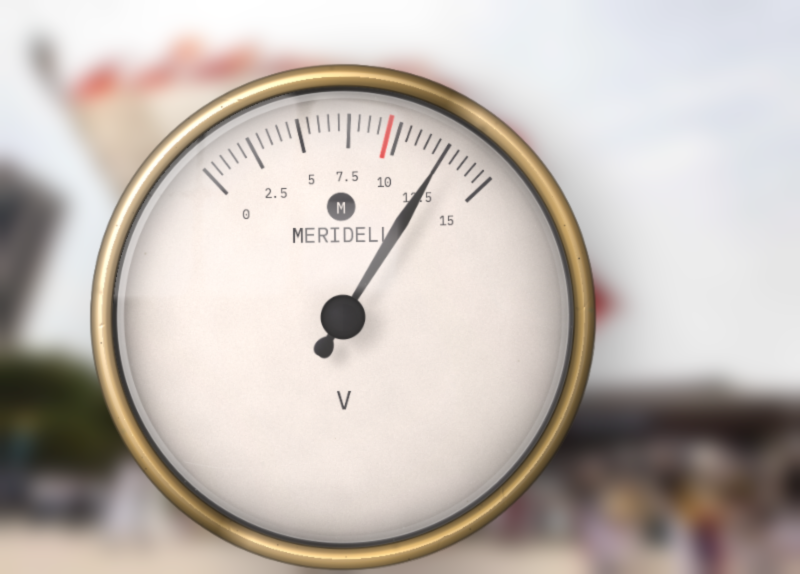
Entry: value=12.5 unit=V
